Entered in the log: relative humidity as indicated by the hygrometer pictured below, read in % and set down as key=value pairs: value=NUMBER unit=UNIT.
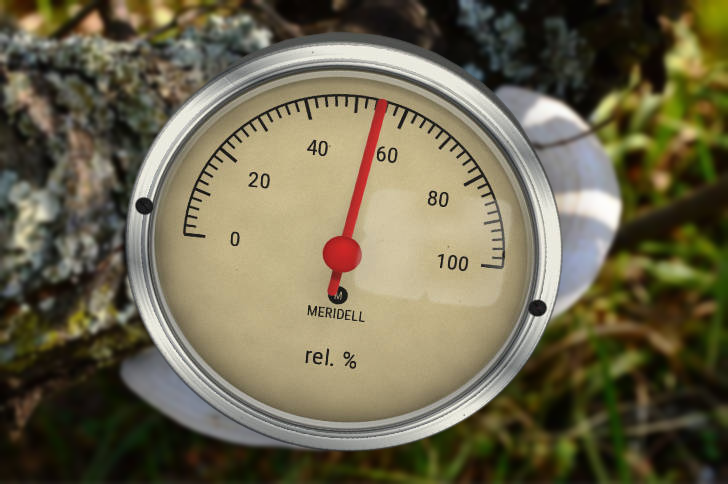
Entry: value=55 unit=%
